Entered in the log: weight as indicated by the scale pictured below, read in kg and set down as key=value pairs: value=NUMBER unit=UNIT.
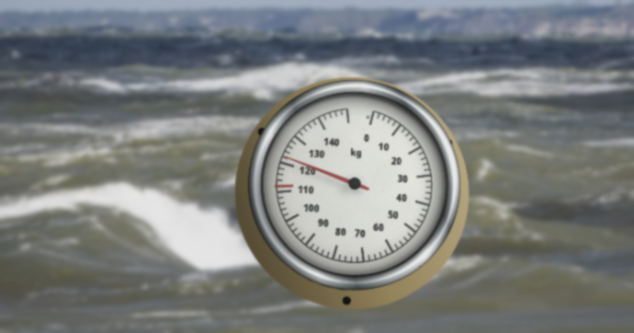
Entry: value=122 unit=kg
